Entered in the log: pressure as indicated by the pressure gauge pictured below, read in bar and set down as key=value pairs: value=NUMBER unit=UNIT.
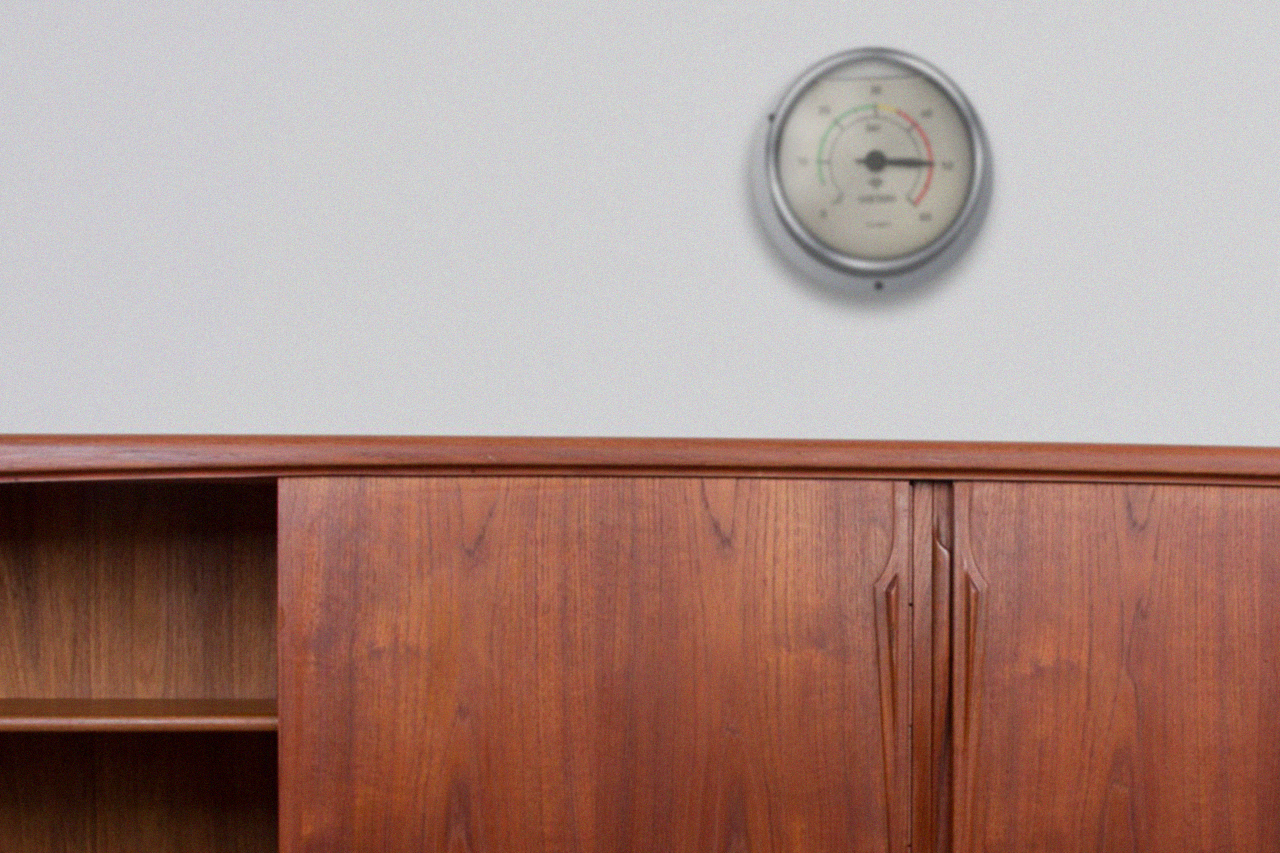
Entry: value=50 unit=bar
